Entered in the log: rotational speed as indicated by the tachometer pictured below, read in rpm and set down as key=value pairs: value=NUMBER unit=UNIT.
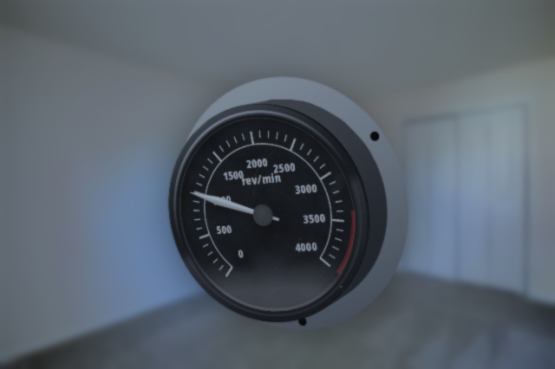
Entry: value=1000 unit=rpm
